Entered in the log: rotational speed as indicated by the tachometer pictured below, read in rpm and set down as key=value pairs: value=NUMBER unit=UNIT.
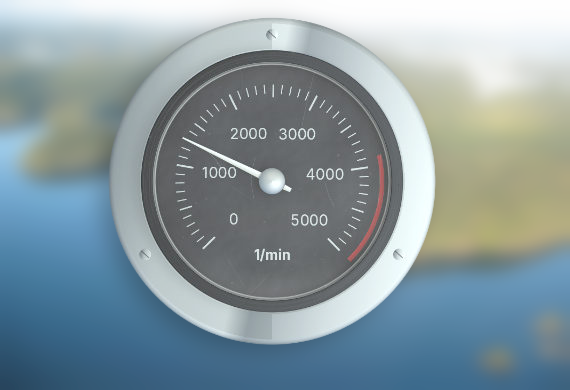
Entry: value=1300 unit=rpm
